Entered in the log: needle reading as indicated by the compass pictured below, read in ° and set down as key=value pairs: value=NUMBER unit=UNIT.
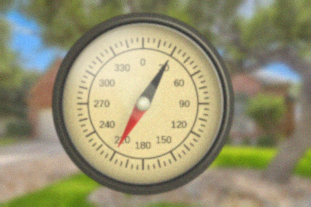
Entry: value=210 unit=°
